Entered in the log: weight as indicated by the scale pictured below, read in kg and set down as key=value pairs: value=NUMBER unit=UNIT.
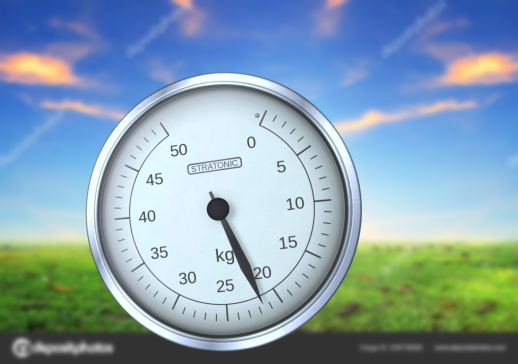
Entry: value=21.5 unit=kg
